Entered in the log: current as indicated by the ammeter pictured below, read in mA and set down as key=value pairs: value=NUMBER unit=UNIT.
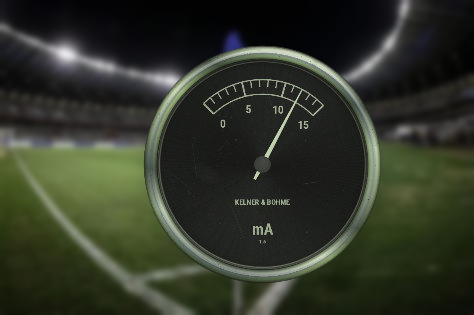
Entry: value=12 unit=mA
